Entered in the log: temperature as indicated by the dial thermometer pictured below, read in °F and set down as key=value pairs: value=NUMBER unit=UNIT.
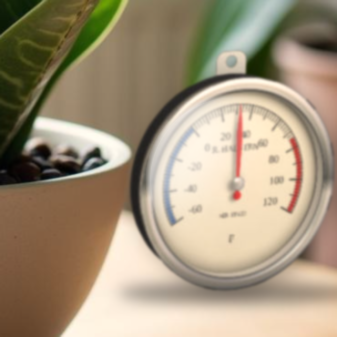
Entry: value=30 unit=°F
